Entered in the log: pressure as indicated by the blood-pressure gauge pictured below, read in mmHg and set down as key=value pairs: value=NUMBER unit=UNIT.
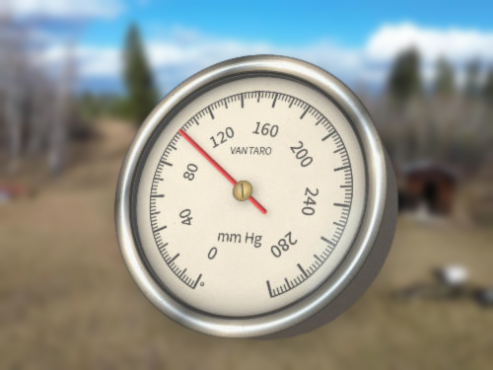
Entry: value=100 unit=mmHg
